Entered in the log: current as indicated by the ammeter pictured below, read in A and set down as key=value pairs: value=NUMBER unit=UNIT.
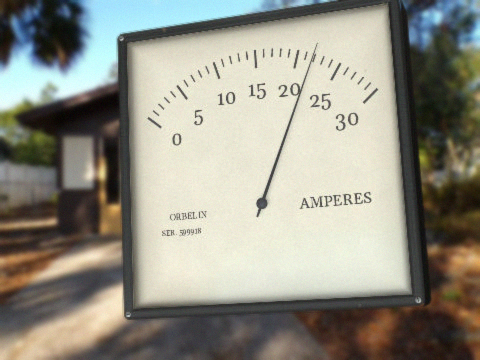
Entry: value=22 unit=A
